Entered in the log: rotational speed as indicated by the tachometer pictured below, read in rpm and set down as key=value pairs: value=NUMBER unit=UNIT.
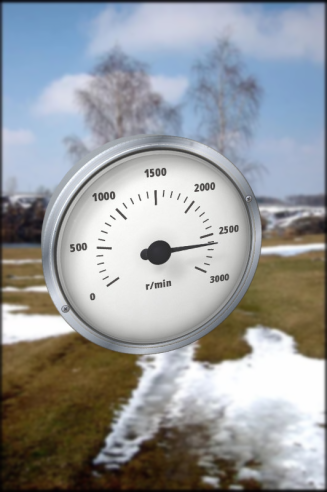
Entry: value=2600 unit=rpm
